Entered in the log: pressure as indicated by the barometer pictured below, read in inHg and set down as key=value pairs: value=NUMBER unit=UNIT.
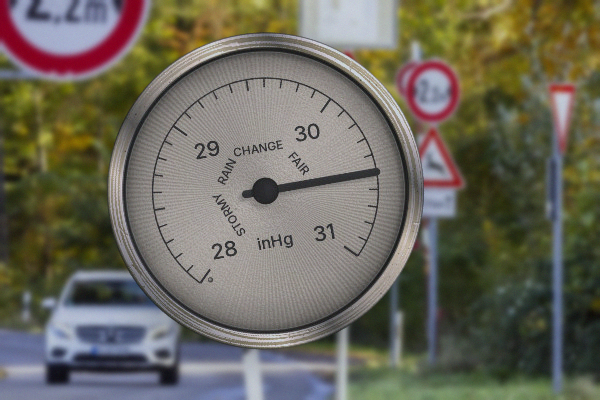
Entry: value=30.5 unit=inHg
